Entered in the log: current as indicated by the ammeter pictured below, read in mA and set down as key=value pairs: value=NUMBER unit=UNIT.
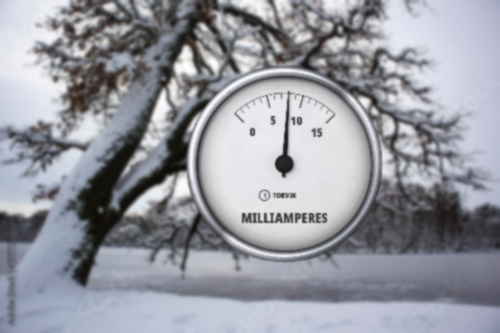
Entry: value=8 unit=mA
